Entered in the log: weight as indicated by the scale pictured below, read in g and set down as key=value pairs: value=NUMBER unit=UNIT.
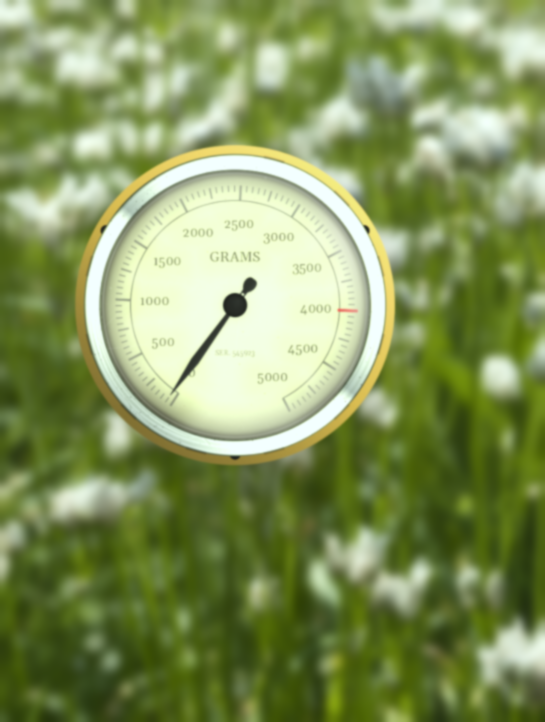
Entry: value=50 unit=g
